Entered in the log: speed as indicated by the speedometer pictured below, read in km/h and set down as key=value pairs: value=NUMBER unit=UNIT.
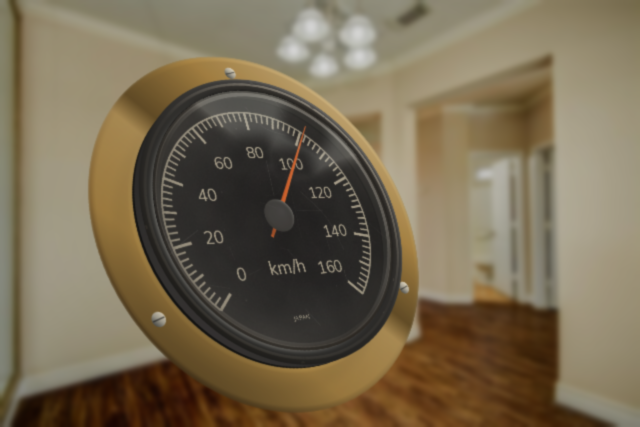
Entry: value=100 unit=km/h
